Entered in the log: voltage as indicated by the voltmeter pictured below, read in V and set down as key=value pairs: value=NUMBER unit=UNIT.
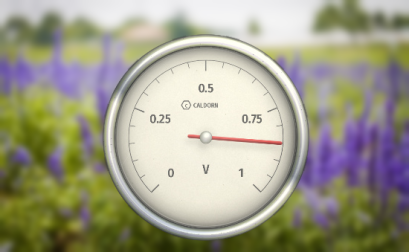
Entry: value=0.85 unit=V
